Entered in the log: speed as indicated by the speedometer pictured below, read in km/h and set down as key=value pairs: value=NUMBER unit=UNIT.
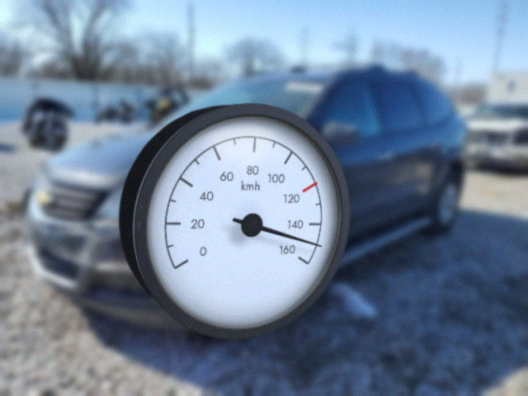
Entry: value=150 unit=km/h
